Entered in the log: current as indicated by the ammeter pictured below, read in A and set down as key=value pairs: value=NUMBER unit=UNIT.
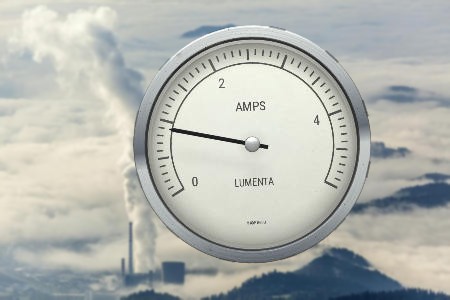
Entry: value=0.9 unit=A
